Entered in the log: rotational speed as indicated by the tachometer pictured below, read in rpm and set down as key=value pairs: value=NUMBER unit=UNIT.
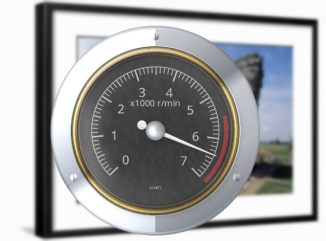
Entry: value=6400 unit=rpm
